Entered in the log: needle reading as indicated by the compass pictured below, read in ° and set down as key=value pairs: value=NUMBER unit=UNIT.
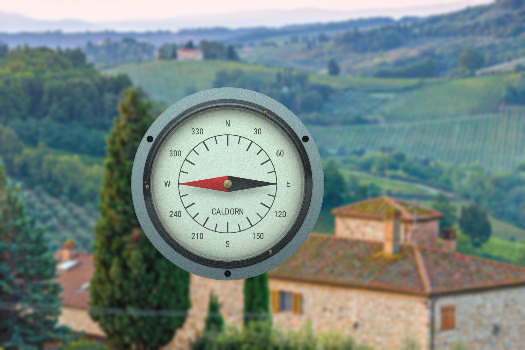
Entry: value=270 unit=°
